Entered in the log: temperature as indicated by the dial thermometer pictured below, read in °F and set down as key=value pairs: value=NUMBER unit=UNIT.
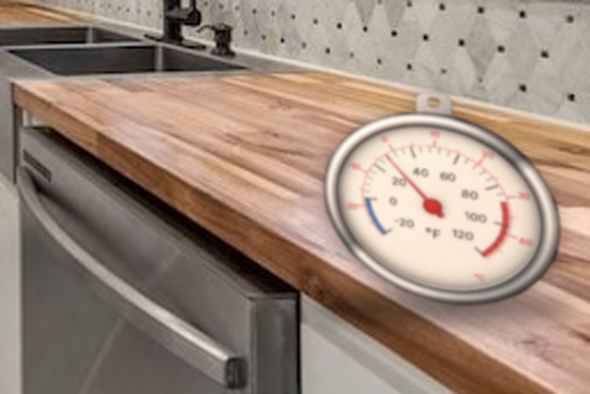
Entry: value=28 unit=°F
